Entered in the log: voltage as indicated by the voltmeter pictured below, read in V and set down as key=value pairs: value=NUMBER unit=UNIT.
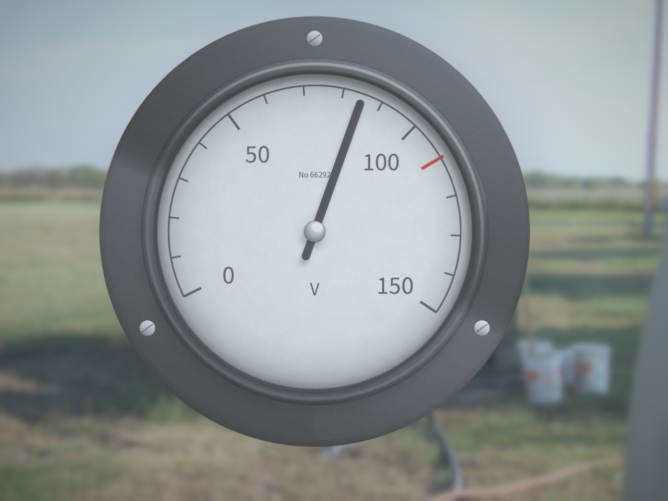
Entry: value=85 unit=V
